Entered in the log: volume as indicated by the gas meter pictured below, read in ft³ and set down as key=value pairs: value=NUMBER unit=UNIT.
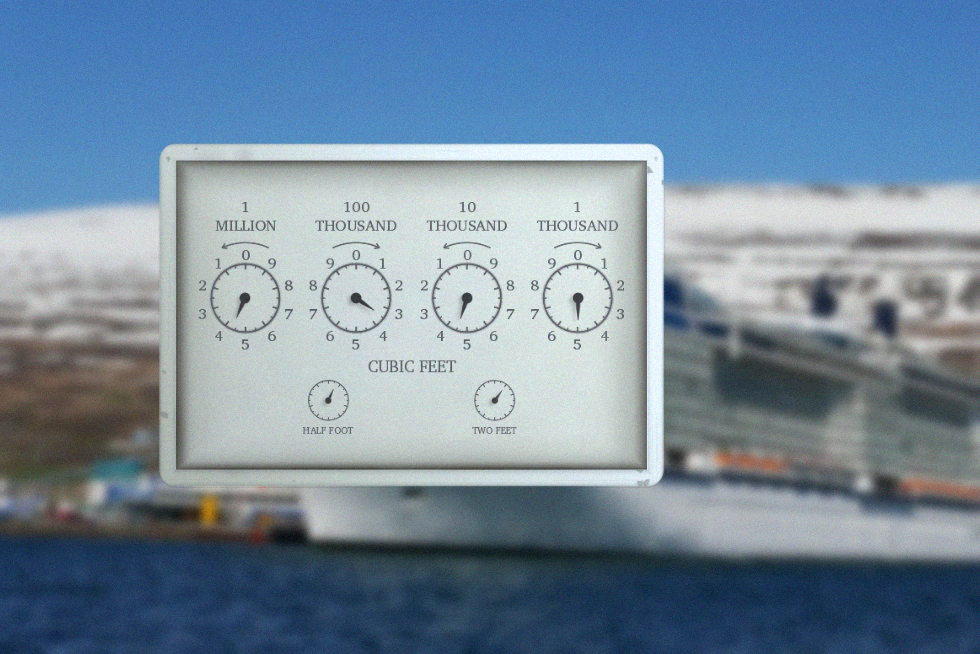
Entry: value=434500 unit=ft³
